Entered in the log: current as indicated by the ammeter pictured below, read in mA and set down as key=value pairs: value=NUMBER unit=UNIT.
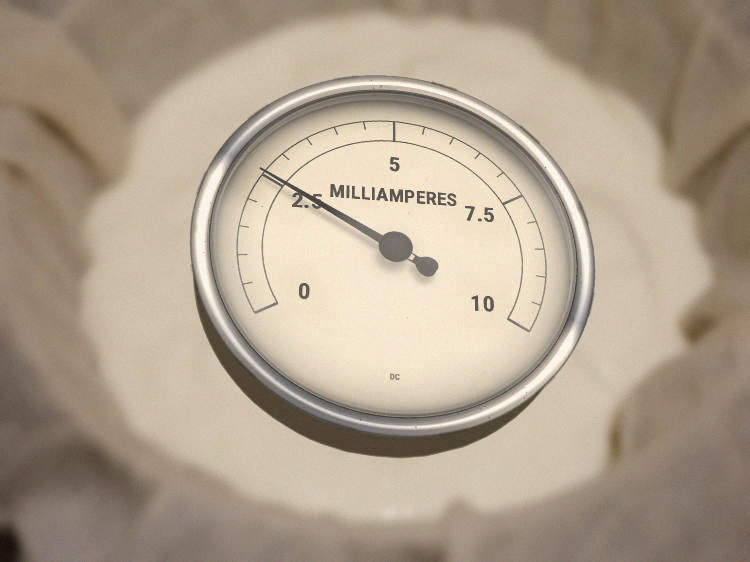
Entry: value=2.5 unit=mA
